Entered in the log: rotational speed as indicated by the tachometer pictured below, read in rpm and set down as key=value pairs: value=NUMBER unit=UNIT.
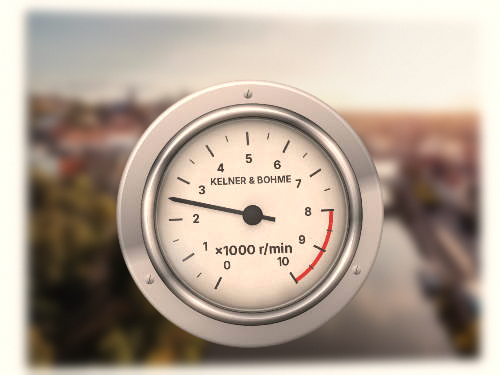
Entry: value=2500 unit=rpm
